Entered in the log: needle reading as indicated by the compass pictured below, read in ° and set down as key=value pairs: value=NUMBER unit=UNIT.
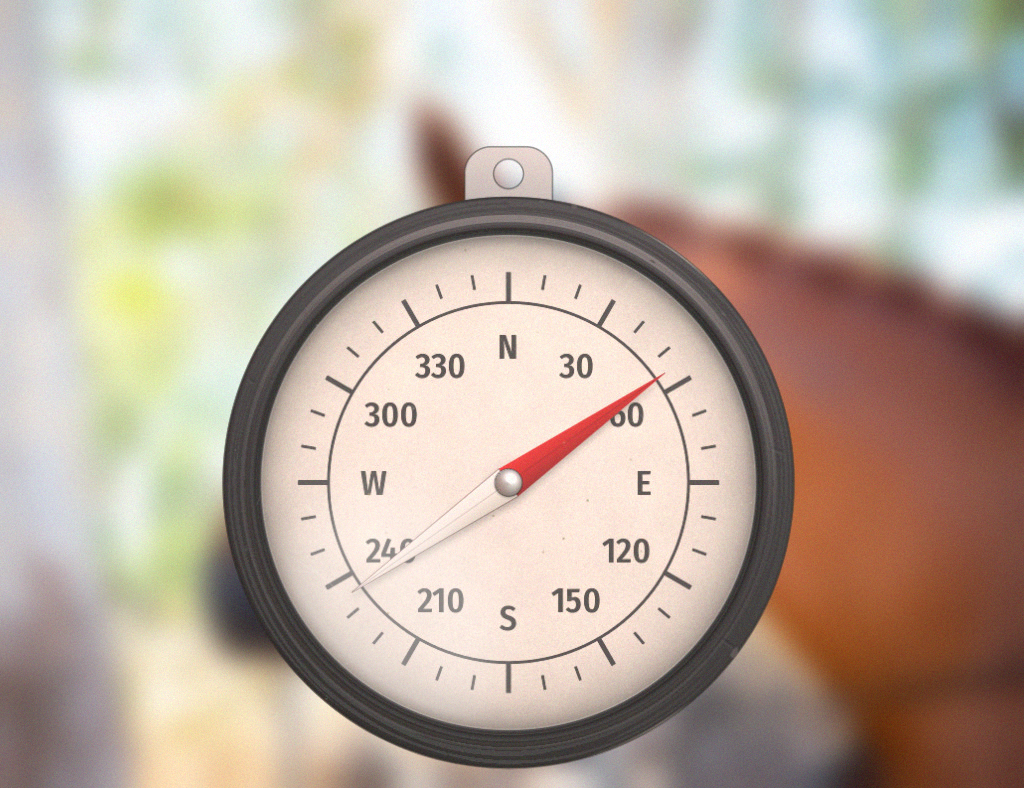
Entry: value=55 unit=°
